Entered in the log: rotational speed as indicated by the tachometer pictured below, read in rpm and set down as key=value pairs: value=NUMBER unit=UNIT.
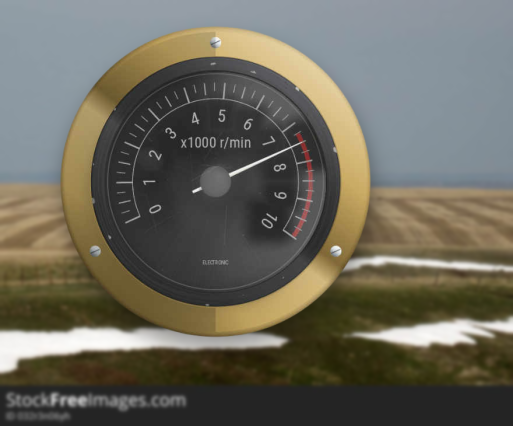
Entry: value=7500 unit=rpm
